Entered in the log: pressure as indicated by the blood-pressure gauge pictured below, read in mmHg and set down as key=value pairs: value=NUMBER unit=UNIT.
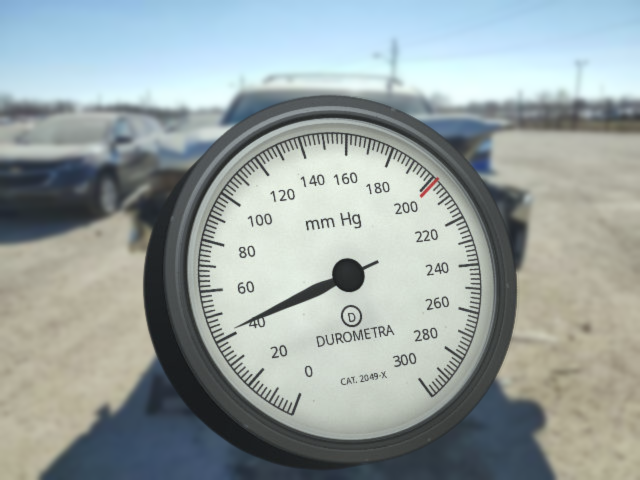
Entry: value=42 unit=mmHg
